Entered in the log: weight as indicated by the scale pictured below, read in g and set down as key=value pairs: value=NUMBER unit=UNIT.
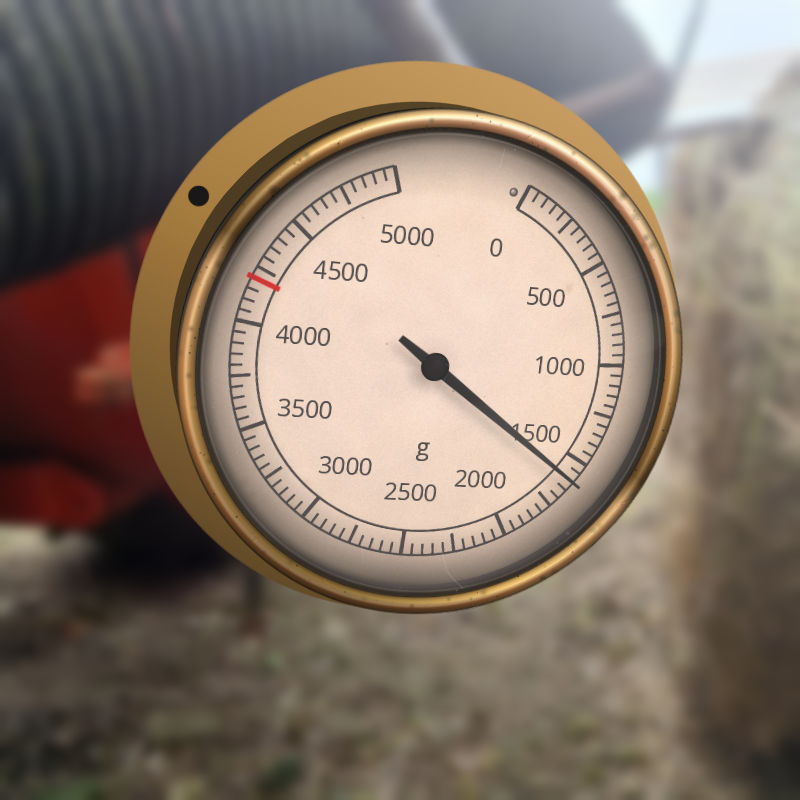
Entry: value=1600 unit=g
